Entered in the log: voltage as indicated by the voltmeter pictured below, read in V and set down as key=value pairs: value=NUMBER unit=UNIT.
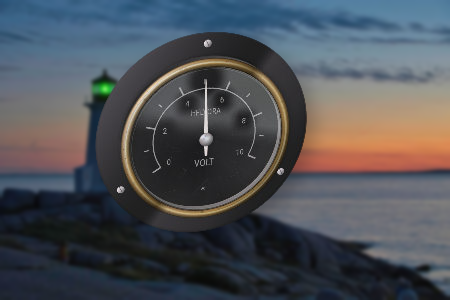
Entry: value=5 unit=V
